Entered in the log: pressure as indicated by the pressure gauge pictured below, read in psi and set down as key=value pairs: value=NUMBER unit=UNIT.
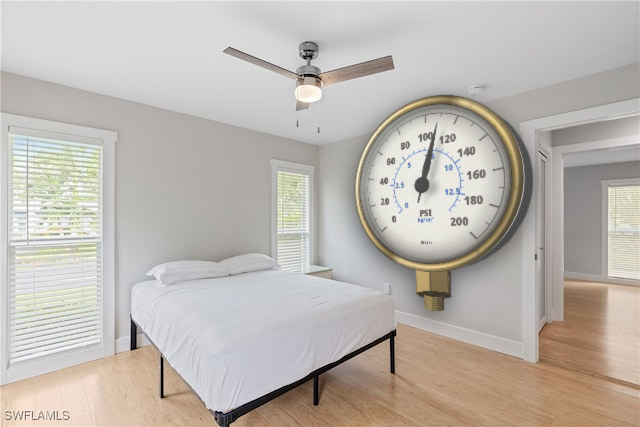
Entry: value=110 unit=psi
